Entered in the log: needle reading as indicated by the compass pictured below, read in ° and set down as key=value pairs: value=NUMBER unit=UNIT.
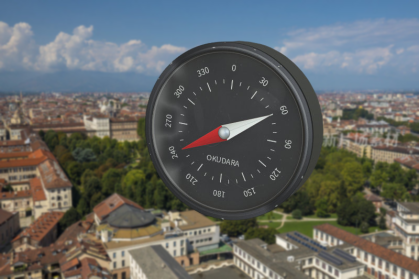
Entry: value=240 unit=°
